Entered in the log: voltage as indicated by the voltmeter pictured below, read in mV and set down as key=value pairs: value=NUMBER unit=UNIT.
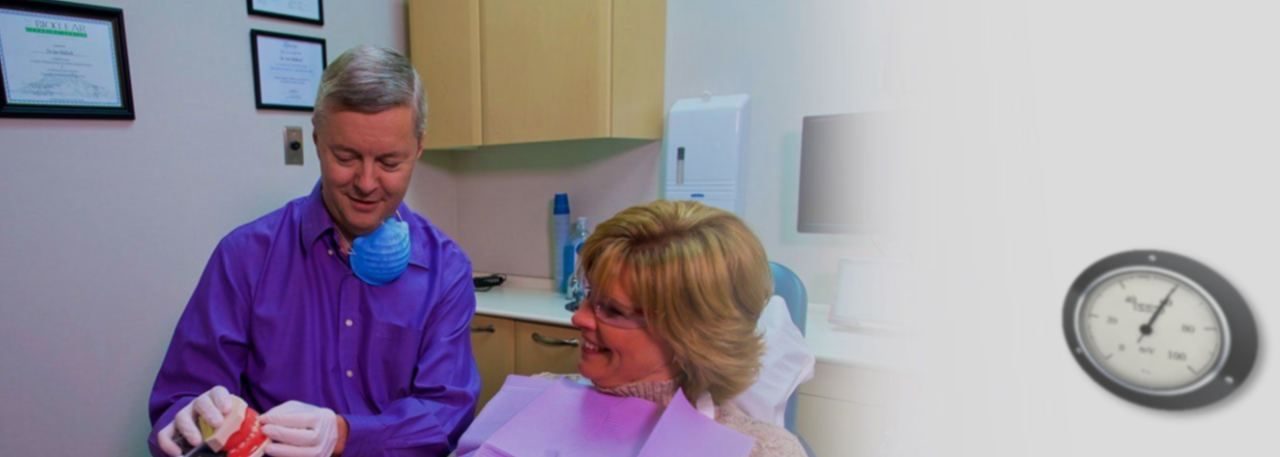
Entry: value=60 unit=mV
